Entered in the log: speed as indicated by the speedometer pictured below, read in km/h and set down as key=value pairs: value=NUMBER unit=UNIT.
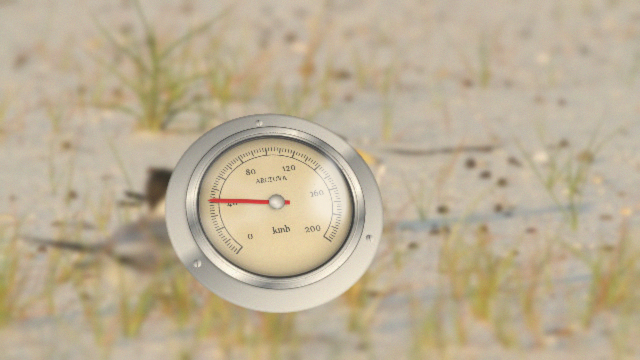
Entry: value=40 unit=km/h
